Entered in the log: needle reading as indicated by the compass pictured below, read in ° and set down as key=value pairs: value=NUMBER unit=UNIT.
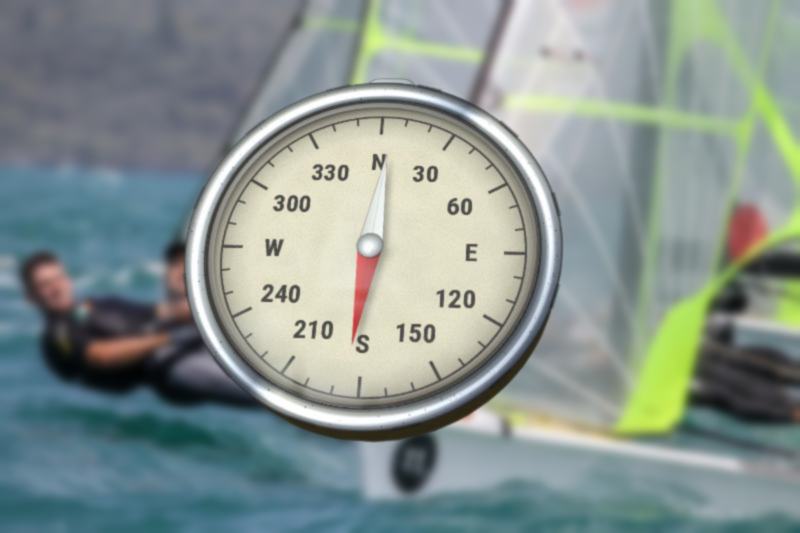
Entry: value=185 unit=°
